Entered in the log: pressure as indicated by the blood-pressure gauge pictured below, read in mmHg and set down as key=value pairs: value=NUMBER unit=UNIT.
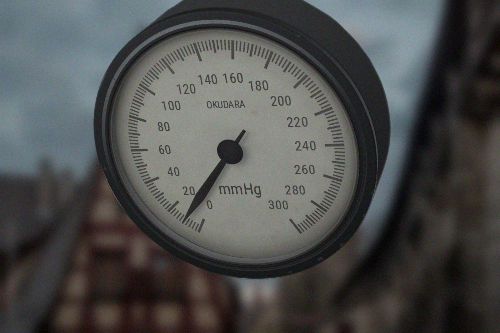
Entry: value=10 unit=mmHg
